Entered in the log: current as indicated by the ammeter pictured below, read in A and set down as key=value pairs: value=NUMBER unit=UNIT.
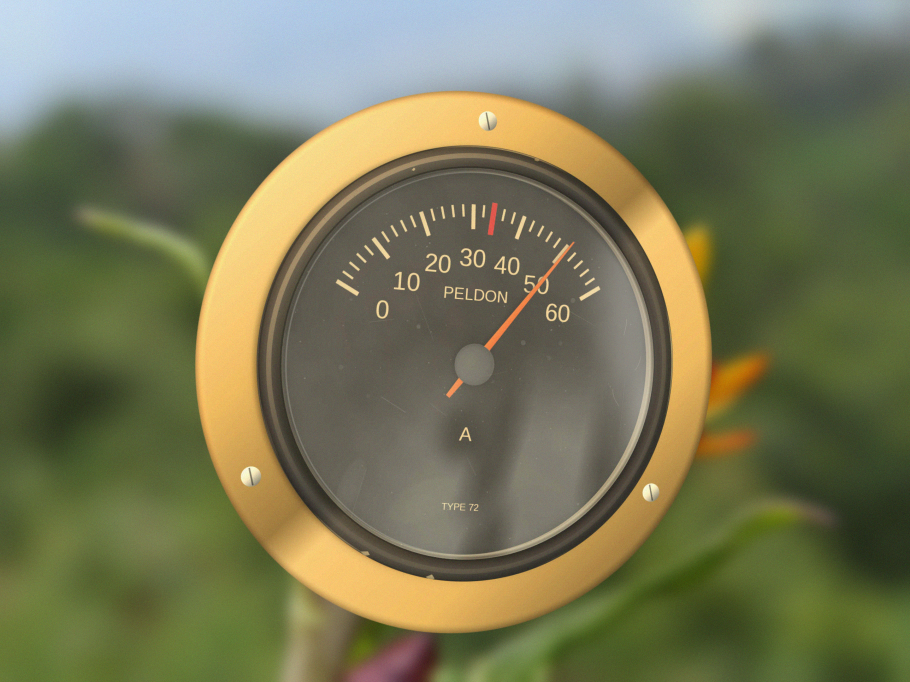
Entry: value=50 unit=A
